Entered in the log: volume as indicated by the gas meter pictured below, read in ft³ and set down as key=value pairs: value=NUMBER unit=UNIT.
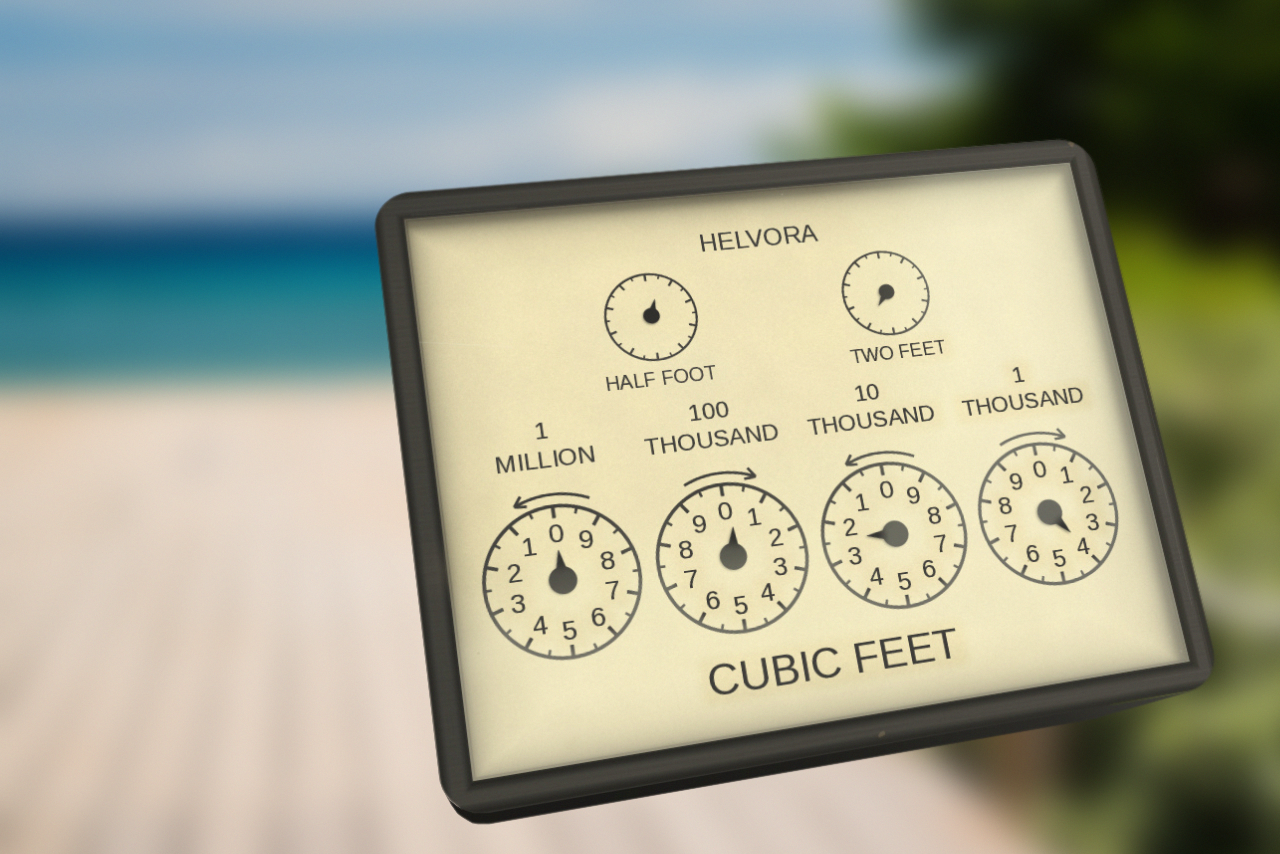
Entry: value=2400 unit=ft³
